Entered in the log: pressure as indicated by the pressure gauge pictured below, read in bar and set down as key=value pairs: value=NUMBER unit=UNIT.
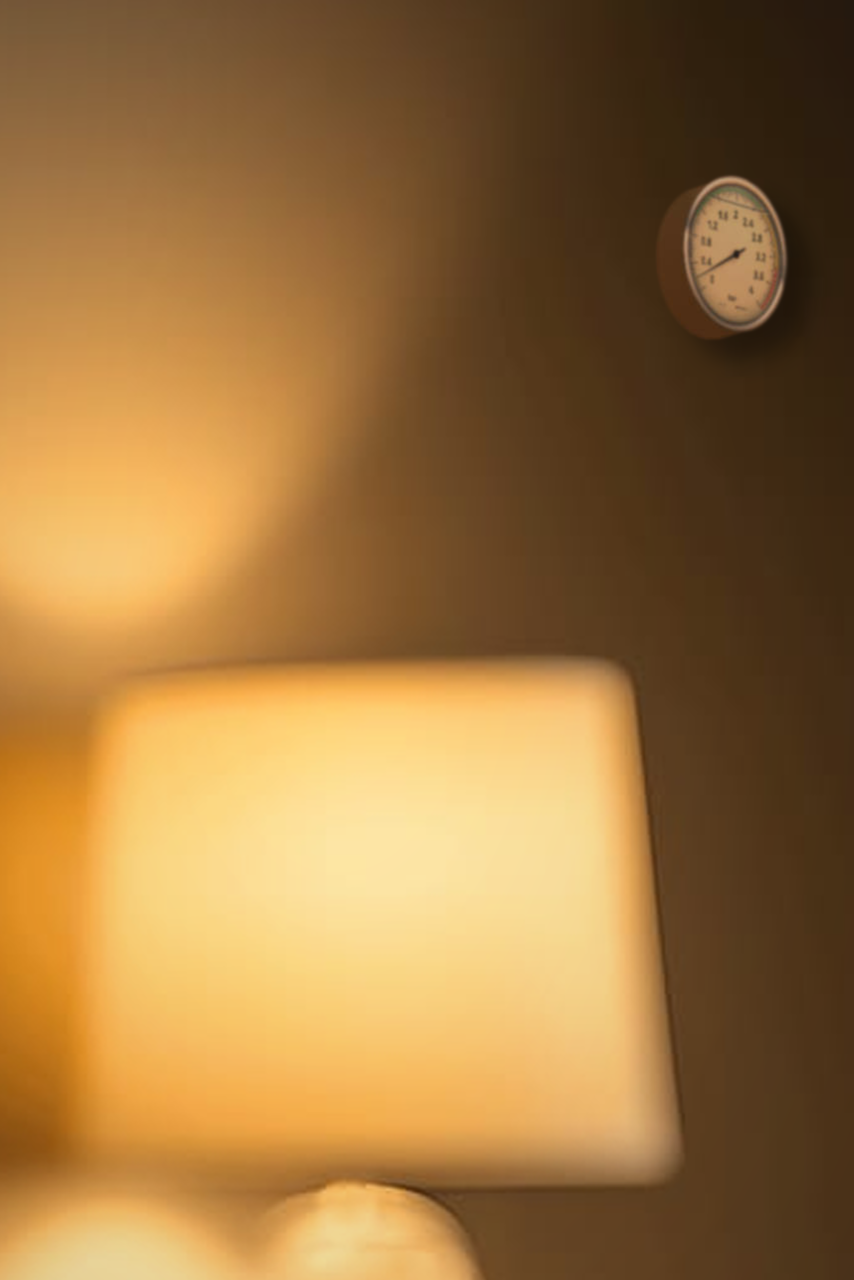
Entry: value=0.2 unit=bar
